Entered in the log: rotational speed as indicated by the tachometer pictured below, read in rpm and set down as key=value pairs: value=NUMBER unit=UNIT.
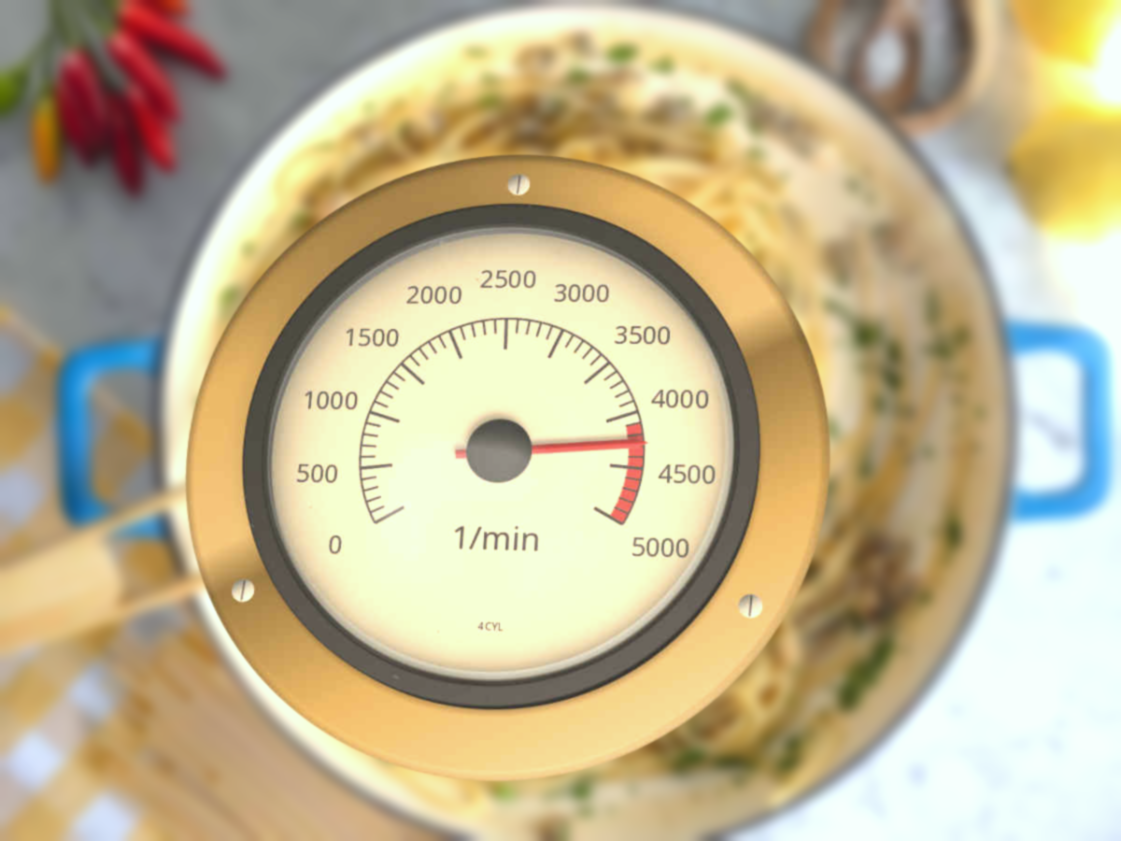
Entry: value=4300 unit=rpm
